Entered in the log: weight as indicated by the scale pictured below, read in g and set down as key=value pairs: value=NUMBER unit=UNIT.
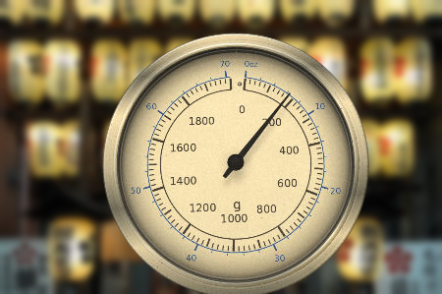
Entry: value=180 unit=g
